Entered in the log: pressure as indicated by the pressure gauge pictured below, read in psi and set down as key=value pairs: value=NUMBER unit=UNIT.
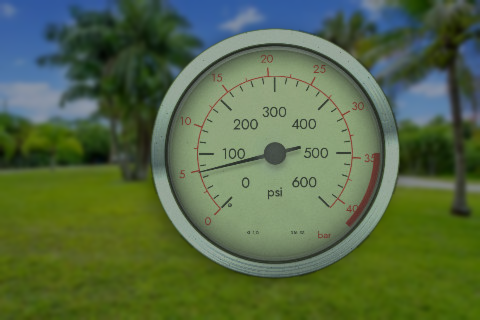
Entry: value=70 unit=psi
